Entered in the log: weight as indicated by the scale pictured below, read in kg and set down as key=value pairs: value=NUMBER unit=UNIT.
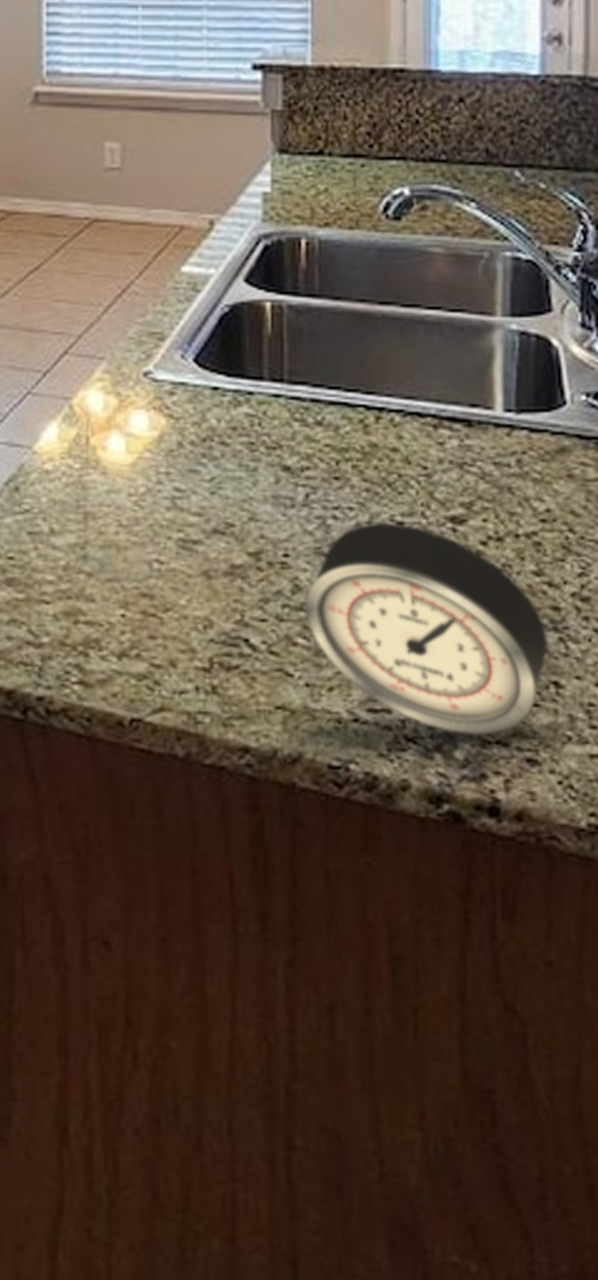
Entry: value=1 unit=kg
